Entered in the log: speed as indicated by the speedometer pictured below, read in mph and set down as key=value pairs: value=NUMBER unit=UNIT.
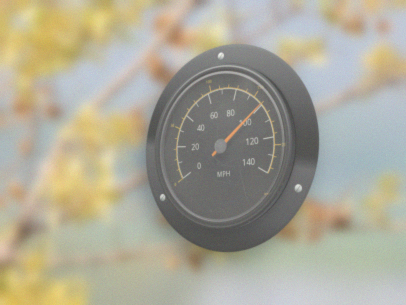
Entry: value=100 unit=mph
